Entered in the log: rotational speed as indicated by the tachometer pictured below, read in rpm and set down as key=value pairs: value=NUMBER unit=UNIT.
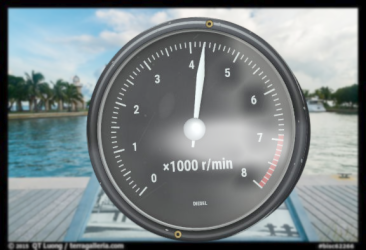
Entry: value=4300 unit=rpm
